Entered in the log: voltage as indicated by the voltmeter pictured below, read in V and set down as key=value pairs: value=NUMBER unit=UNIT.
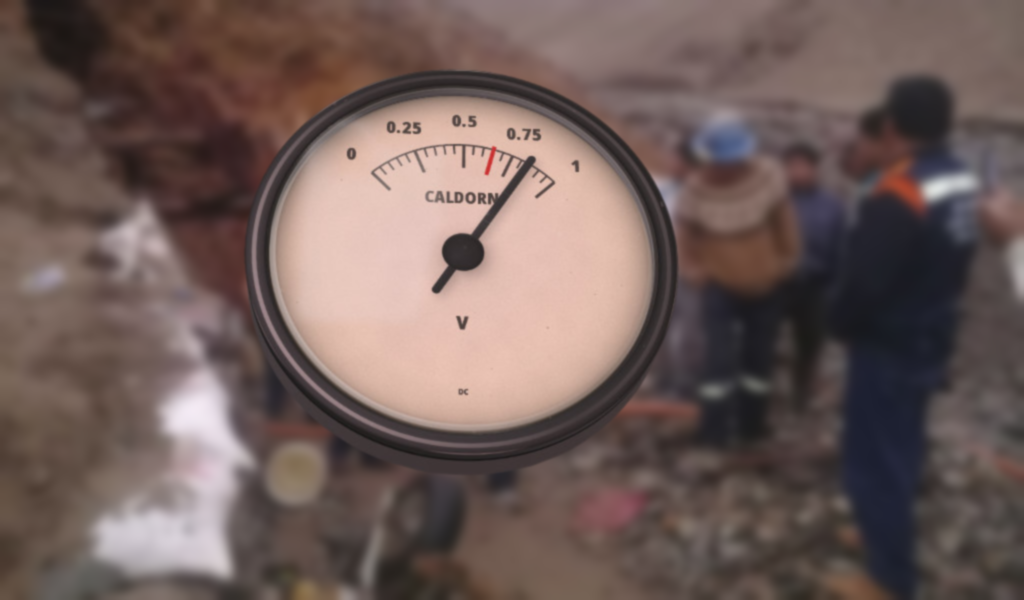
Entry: value=0.85 unit=V
